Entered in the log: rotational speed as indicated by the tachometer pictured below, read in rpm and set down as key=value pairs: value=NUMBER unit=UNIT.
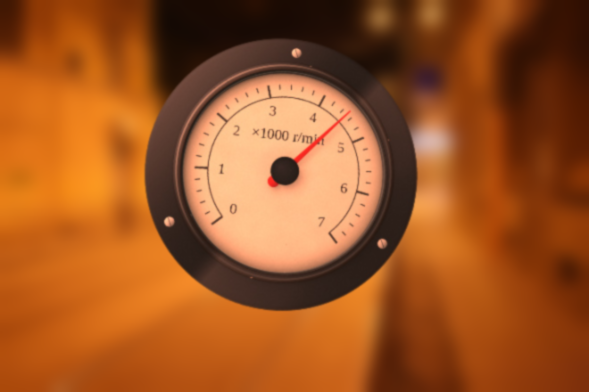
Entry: value=4500 unit=rpm
